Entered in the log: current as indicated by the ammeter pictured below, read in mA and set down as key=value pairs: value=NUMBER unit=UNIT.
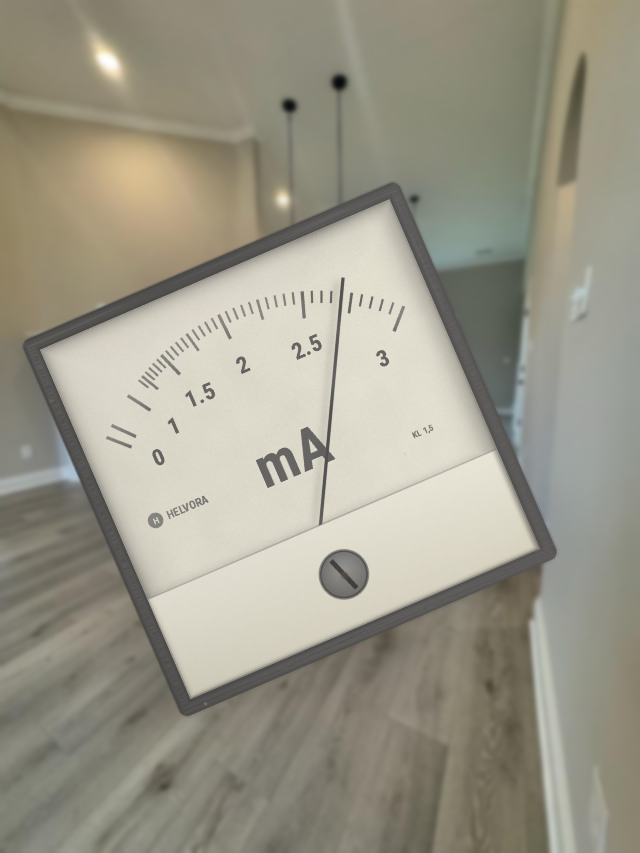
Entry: value=2.7 unit=mA
